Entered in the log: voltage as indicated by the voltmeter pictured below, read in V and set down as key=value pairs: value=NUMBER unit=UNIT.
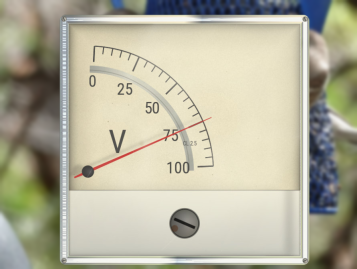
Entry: value=75 unit=V
